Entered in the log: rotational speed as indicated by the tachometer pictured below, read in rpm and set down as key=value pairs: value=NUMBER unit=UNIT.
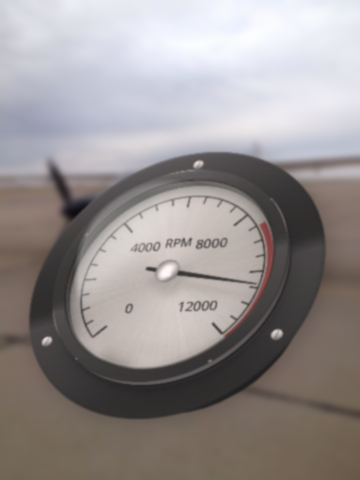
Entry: value=10500 unit=rpm
